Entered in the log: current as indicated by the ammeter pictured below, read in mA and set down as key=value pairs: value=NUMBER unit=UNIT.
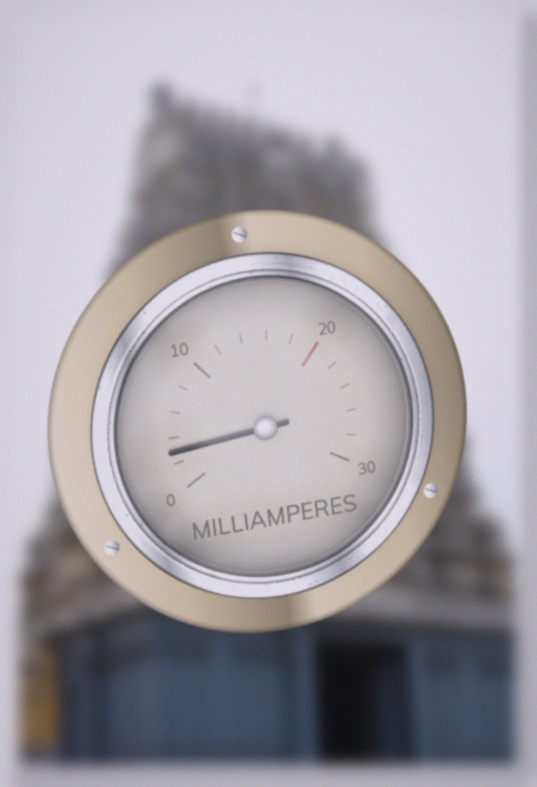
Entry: value=3 unit=mA
